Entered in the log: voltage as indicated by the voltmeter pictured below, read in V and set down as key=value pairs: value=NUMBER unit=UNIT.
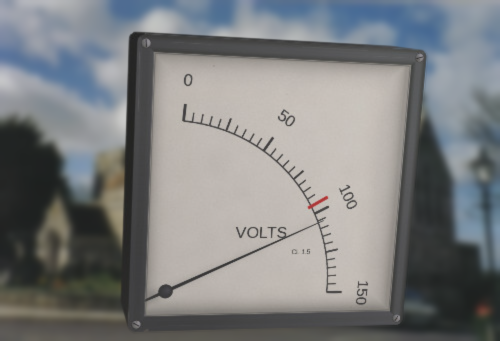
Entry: value=105 unit=V
